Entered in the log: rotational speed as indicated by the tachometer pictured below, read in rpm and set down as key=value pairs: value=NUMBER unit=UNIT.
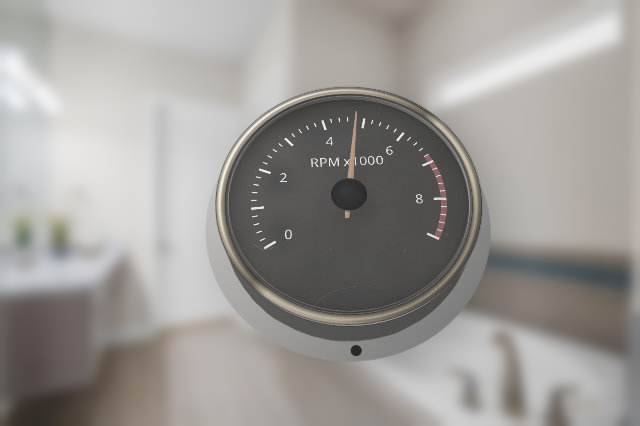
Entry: value=4800 unit=rpm
